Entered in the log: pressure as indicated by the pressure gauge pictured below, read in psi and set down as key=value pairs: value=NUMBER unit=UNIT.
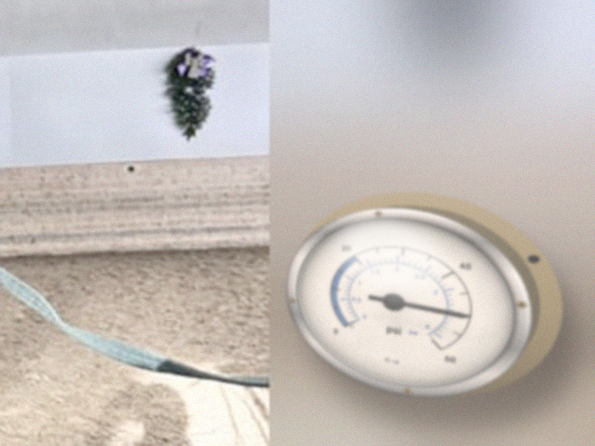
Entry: value=50 unit=psi
